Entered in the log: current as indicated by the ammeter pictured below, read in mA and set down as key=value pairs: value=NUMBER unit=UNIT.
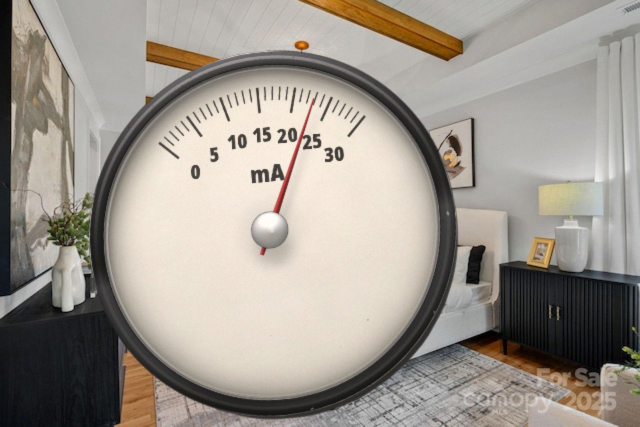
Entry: value=23 unit=mA
